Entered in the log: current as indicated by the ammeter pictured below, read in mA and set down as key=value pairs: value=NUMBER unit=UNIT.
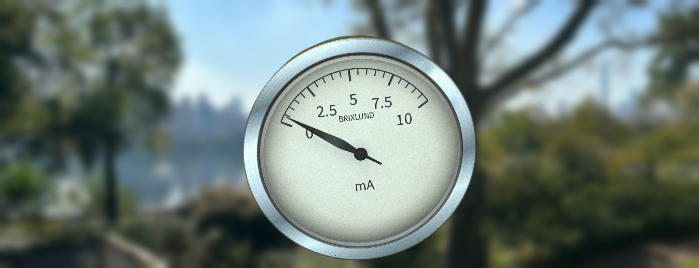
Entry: value=0.5 unit=mA
